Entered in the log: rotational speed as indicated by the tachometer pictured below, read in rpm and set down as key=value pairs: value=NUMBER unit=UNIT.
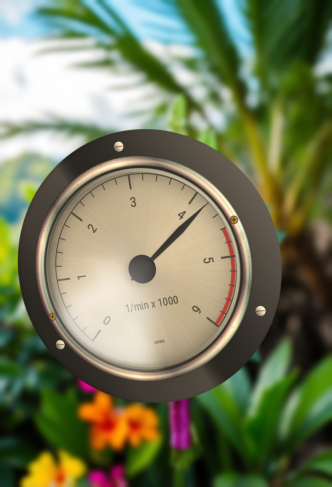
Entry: value=4200 unit=rpm
